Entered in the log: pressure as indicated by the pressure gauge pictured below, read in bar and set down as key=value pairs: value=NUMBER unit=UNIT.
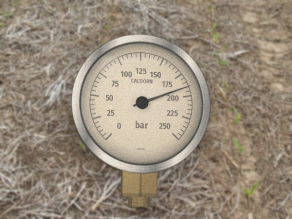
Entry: value=190 unit=bar
